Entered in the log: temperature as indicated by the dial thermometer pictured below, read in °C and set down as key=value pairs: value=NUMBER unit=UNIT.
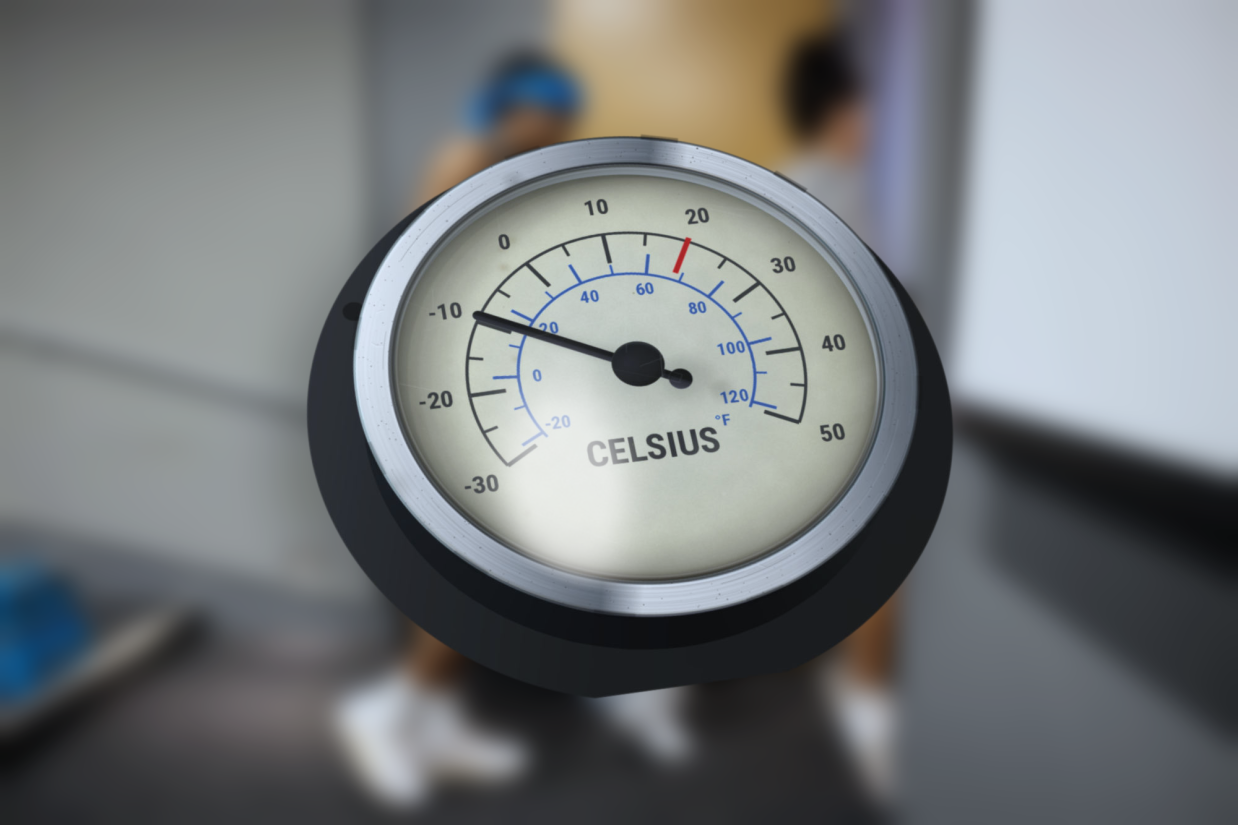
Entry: value=-10 unit=°C
